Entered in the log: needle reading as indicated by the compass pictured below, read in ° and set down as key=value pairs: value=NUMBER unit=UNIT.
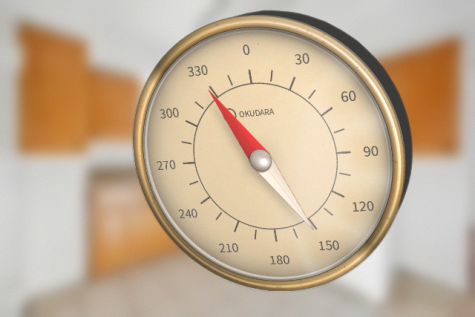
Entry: value=330 unit=°
